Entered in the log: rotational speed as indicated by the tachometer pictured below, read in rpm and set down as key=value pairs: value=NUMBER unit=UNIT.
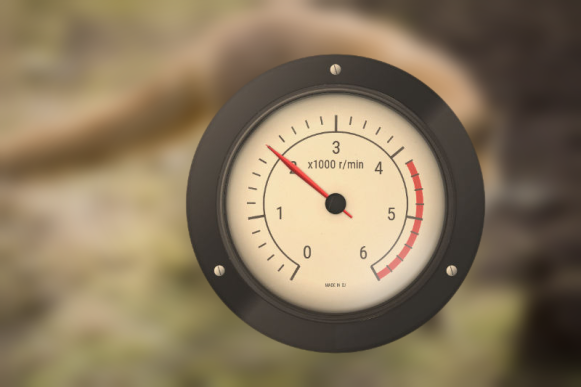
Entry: value=2000 unit=rpm
